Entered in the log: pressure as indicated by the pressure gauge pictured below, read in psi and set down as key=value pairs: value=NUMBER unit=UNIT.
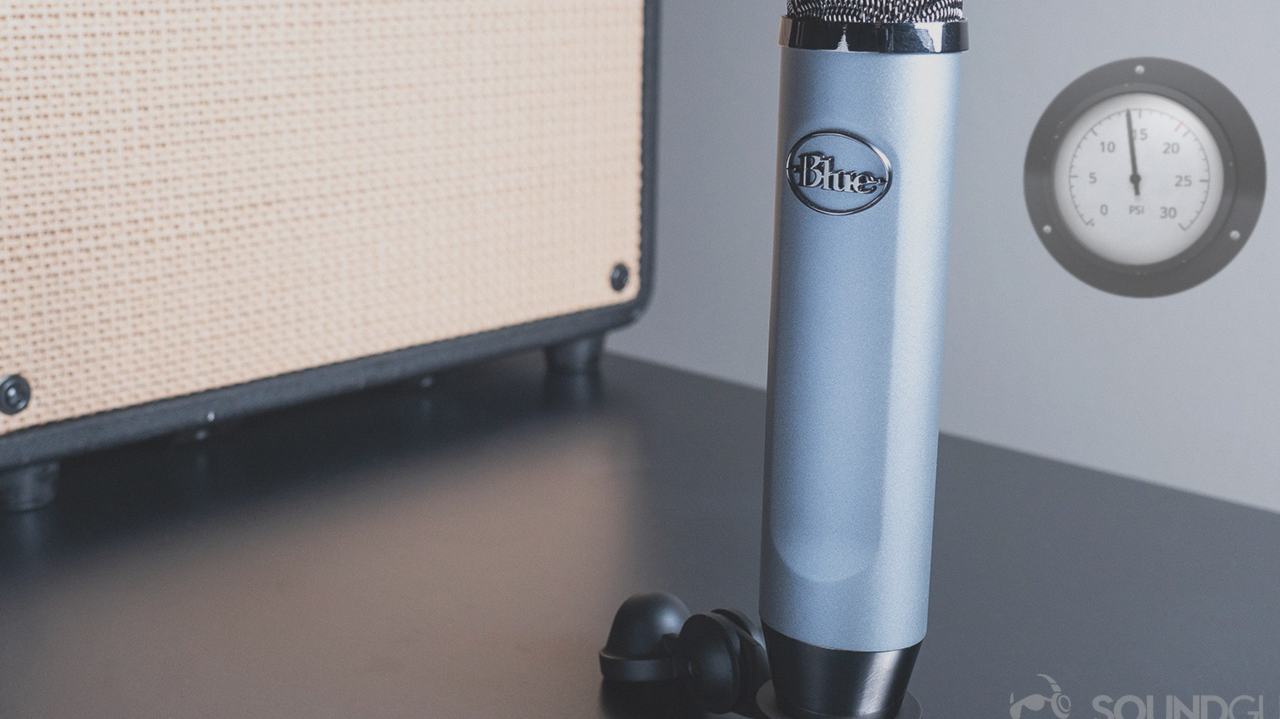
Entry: value=14 unit=psi
